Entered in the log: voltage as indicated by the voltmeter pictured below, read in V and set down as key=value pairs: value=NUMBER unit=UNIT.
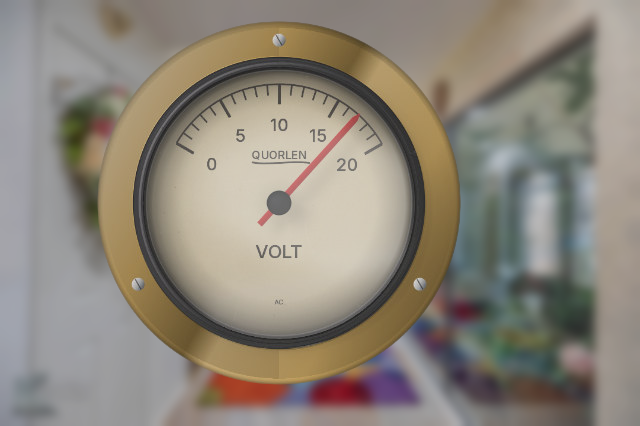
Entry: value=17 unit=V
